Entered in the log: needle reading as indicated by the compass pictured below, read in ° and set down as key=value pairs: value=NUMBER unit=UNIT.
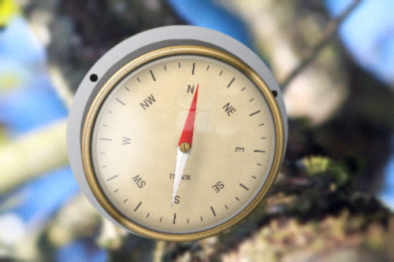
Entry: value=5 unit=°
